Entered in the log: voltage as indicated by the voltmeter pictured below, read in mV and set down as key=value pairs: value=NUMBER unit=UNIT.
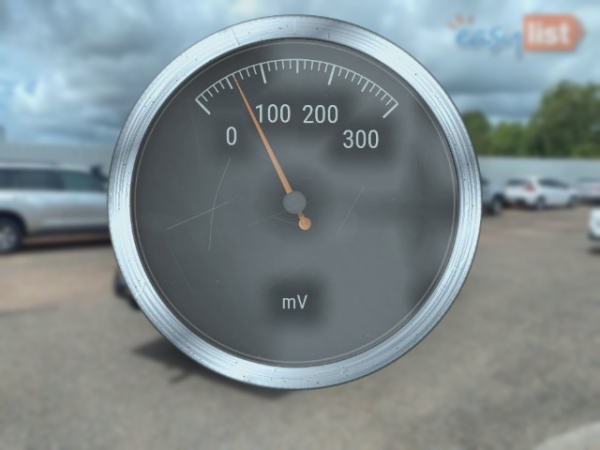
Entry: value=60 unit=mV
